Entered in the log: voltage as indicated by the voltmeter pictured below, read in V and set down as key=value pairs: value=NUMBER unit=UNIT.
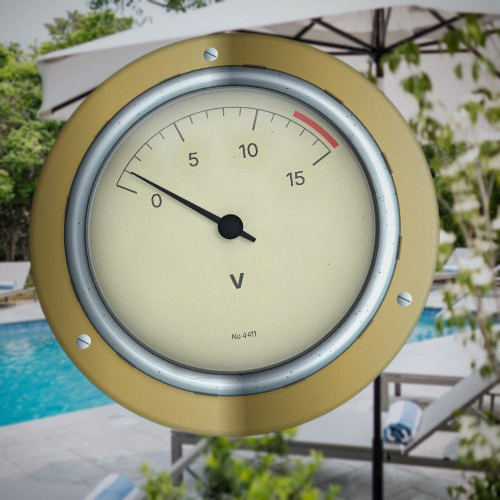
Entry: value=1 unit=V
